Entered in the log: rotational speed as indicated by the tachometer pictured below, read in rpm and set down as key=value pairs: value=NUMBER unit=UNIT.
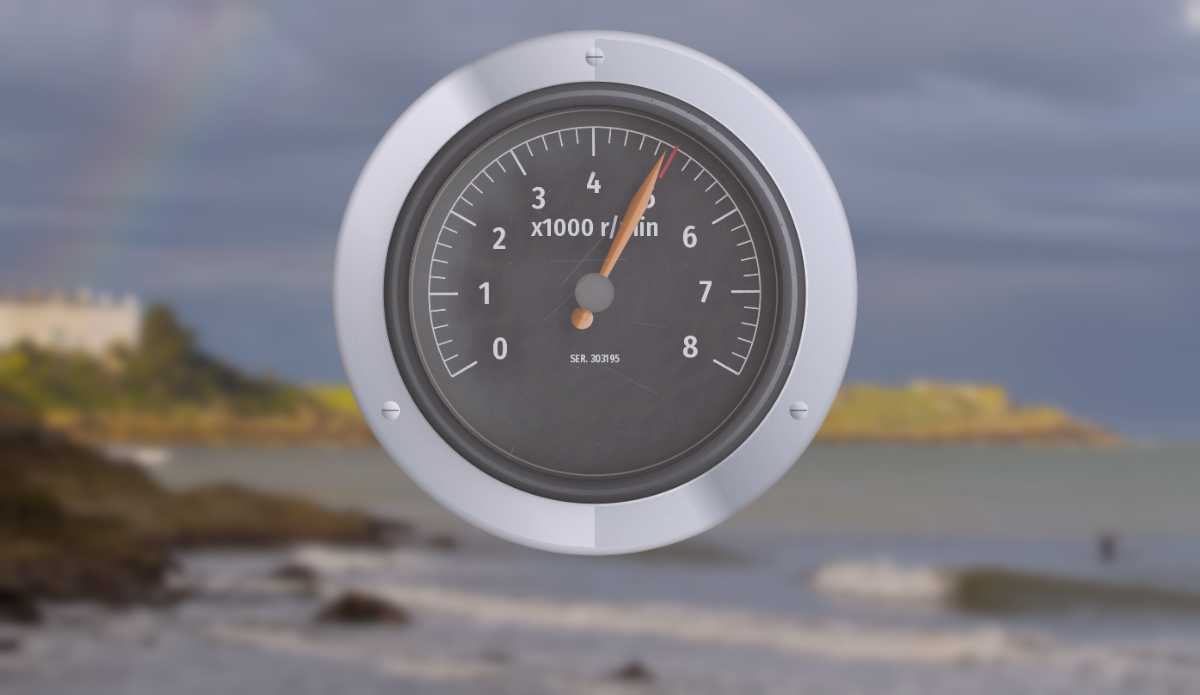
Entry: value=4900 unit=rpm
